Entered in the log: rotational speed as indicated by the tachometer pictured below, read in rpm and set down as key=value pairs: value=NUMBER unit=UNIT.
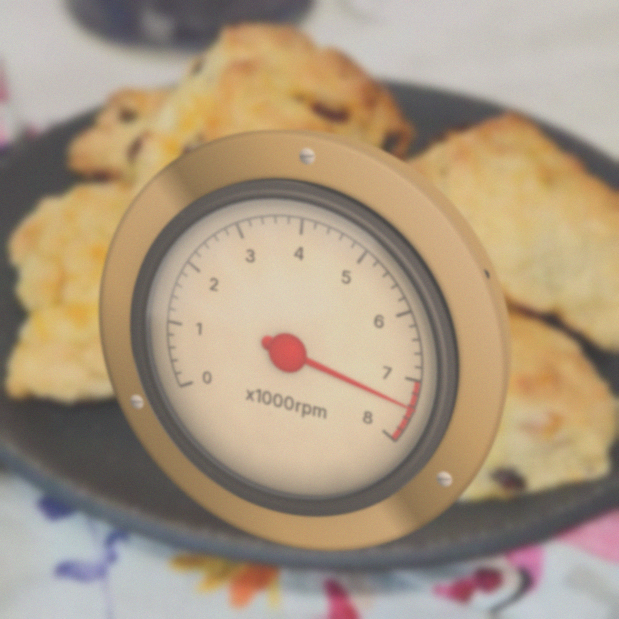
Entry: value=7400 unit=rpm
